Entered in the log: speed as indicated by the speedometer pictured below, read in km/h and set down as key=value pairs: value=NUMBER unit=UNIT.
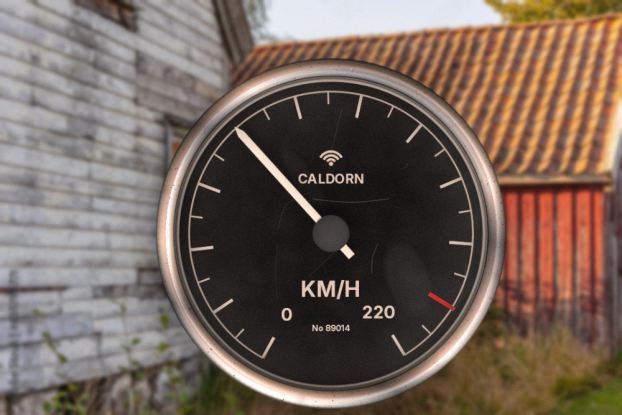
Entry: value=80 unit=km/h
